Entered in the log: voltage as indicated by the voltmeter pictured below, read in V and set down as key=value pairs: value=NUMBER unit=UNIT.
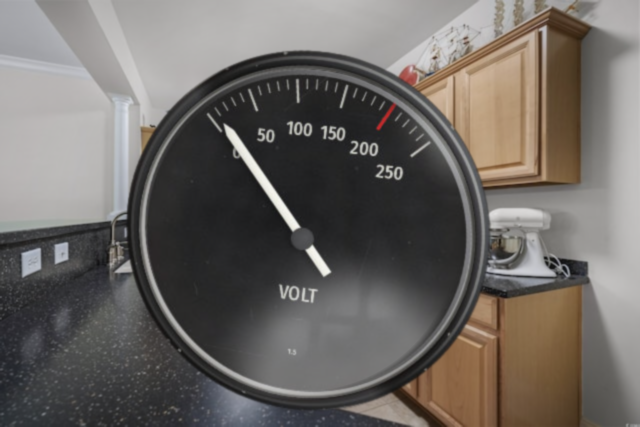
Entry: value=10 unit=V
